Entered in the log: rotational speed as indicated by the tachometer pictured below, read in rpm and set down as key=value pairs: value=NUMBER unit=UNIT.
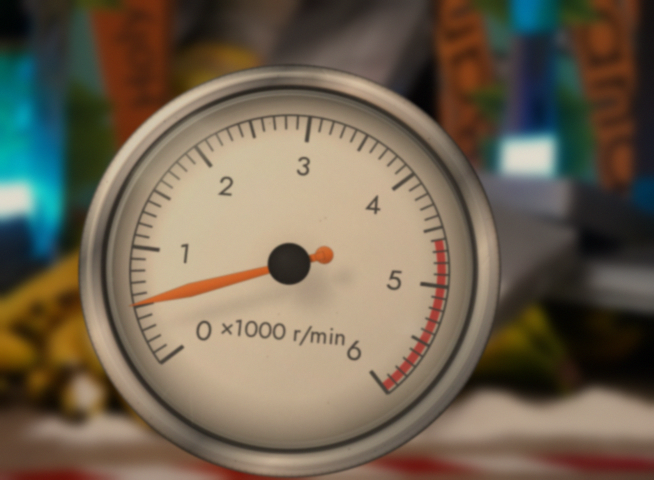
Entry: value=500 unit=rpm
